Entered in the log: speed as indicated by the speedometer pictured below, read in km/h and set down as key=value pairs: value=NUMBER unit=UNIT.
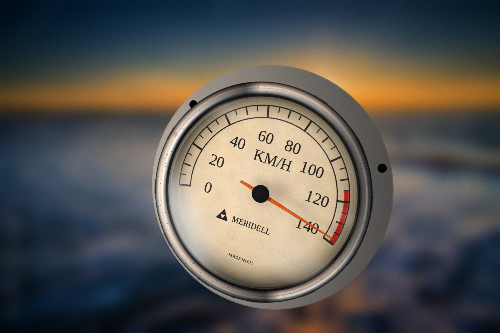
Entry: value=137.5 unit=km/h
